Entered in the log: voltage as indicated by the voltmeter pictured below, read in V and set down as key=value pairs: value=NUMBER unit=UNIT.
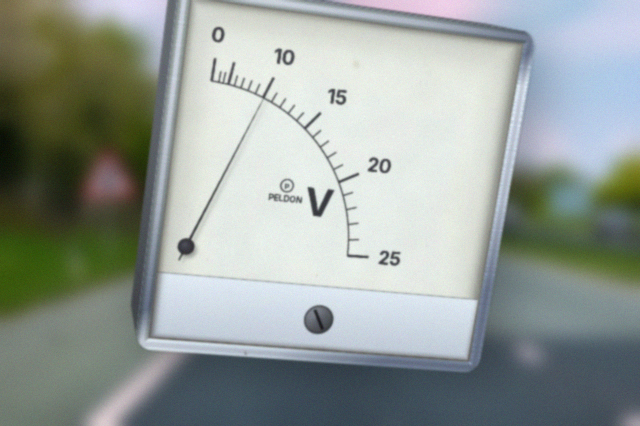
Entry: value=10 unit=V
